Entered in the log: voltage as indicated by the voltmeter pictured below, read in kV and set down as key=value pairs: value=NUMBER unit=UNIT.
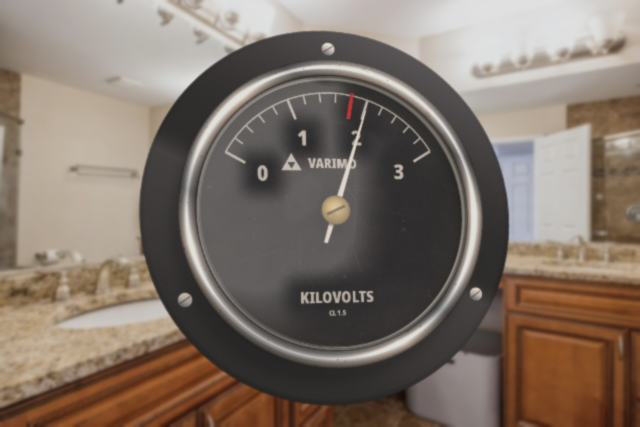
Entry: value=2 unit=kV
